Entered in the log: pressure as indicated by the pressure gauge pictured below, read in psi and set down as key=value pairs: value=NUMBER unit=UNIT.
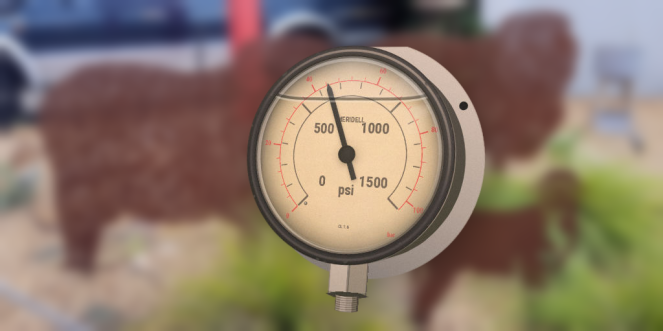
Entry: value=650 unit=psi
